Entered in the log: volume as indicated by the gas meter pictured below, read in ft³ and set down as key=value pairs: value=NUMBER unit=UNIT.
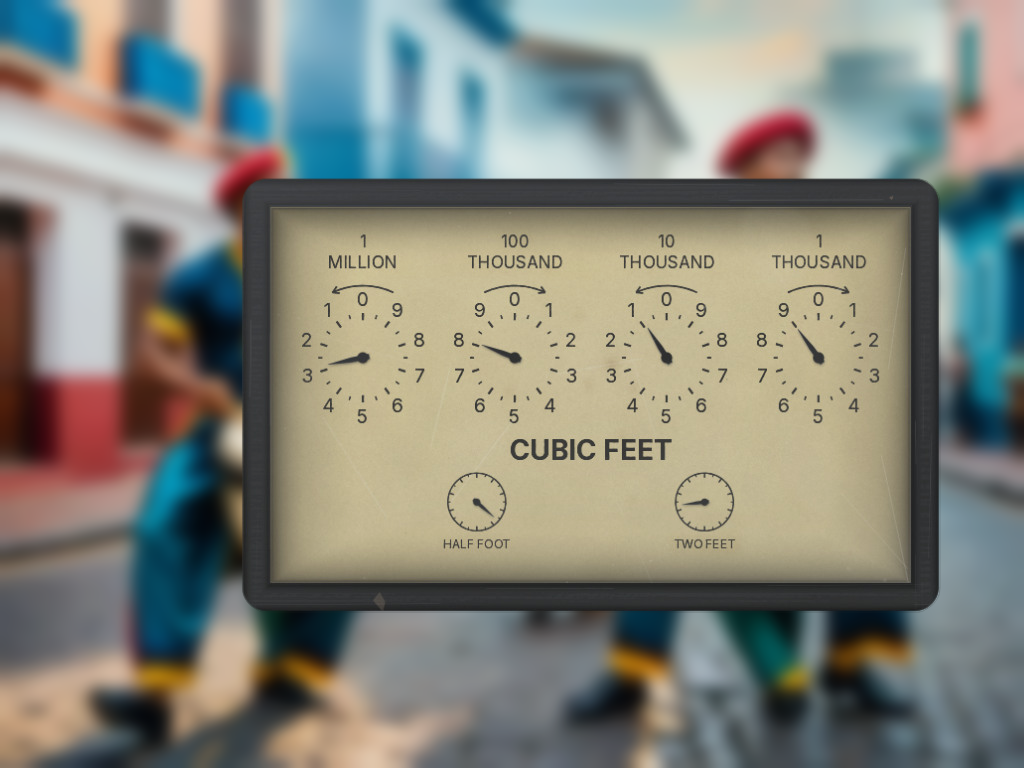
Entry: value=280900 unit=ft³
